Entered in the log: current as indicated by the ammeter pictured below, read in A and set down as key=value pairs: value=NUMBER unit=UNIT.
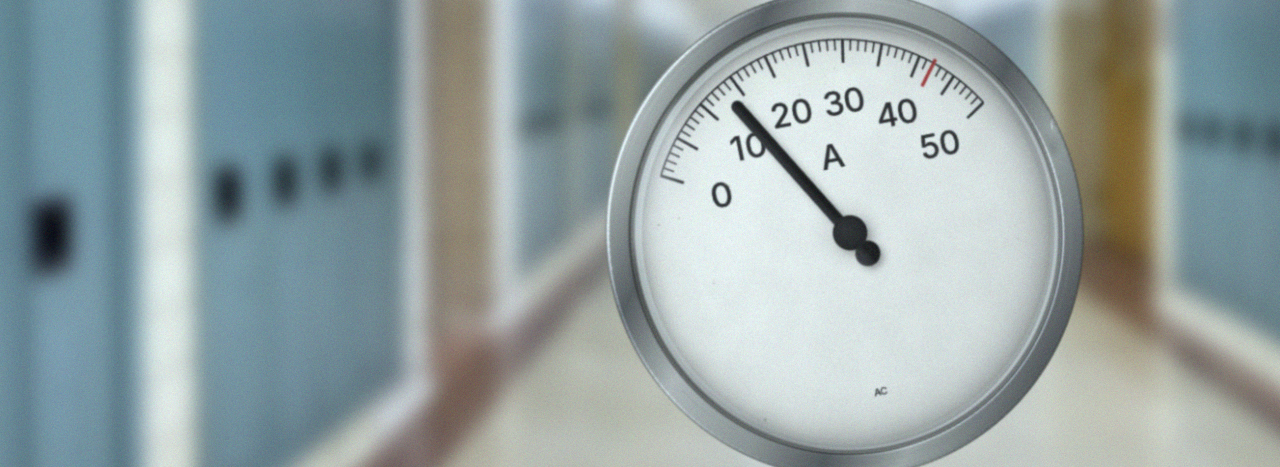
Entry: value=13 unit=A
